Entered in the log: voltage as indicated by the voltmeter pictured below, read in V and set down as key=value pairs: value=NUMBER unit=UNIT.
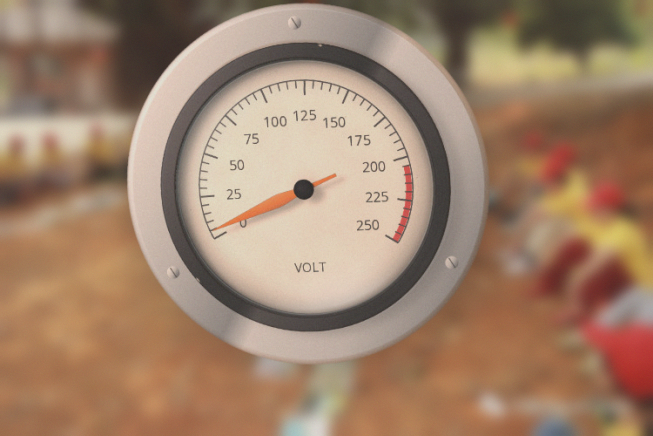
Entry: value=5 unit=V
